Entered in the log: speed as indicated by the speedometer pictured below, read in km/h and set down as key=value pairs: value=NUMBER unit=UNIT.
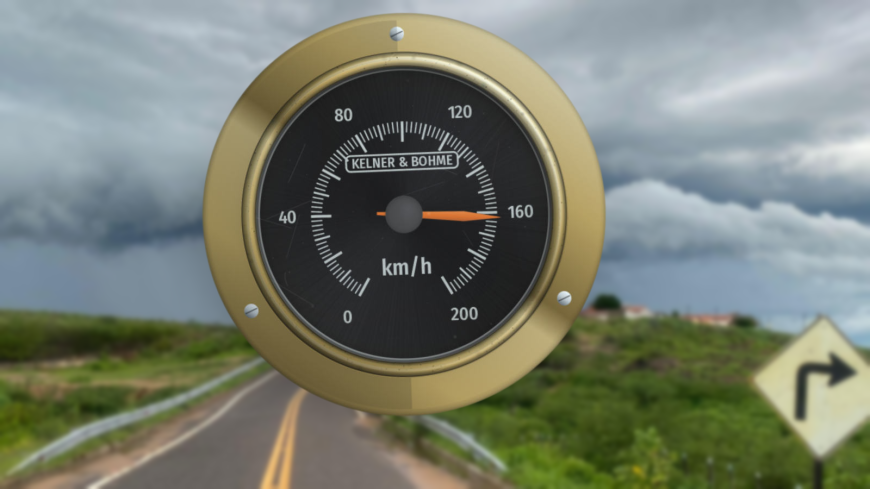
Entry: value=162 unit=km/h
